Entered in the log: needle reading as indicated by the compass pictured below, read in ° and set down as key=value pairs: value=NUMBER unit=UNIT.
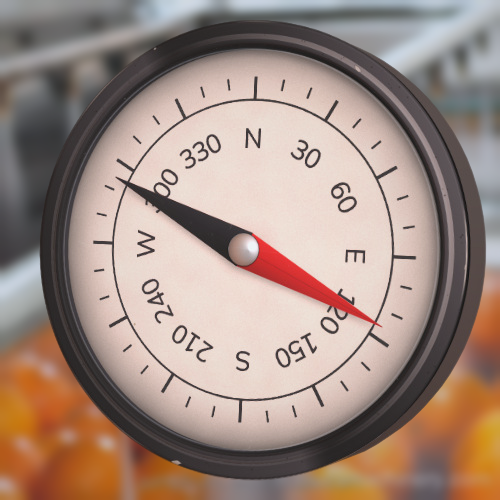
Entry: value=115 unit=°
